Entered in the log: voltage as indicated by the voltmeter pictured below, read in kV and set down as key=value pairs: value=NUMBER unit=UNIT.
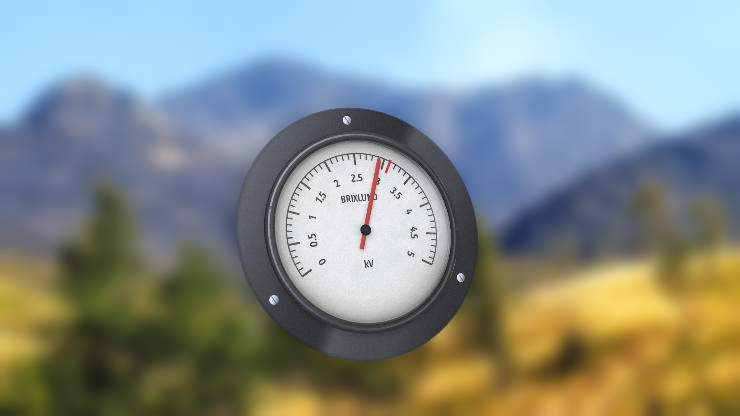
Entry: value=2.9 unit=kV
